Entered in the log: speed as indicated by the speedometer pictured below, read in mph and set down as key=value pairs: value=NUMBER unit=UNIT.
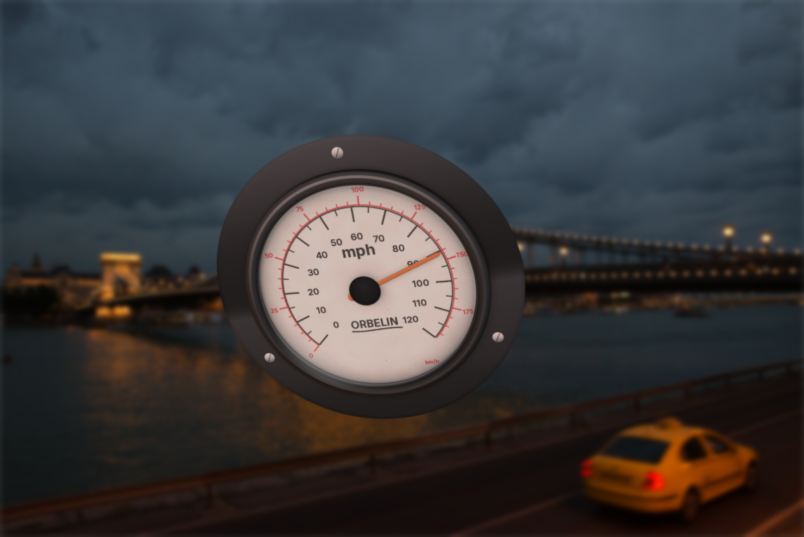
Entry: value=90 unit=mph
